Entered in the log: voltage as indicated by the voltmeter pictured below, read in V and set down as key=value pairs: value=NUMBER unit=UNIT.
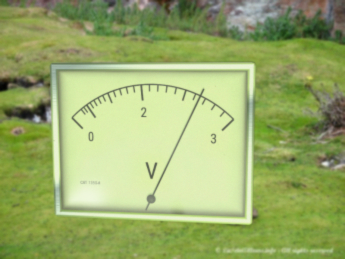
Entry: value=2.65 unit=V
